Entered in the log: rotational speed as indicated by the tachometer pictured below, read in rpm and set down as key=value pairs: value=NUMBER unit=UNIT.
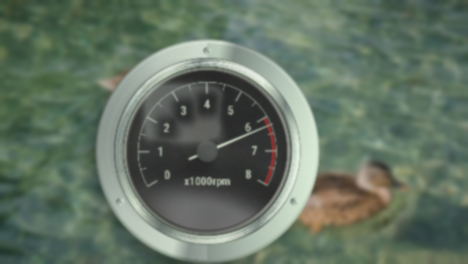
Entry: value=6250 unit=rpm
